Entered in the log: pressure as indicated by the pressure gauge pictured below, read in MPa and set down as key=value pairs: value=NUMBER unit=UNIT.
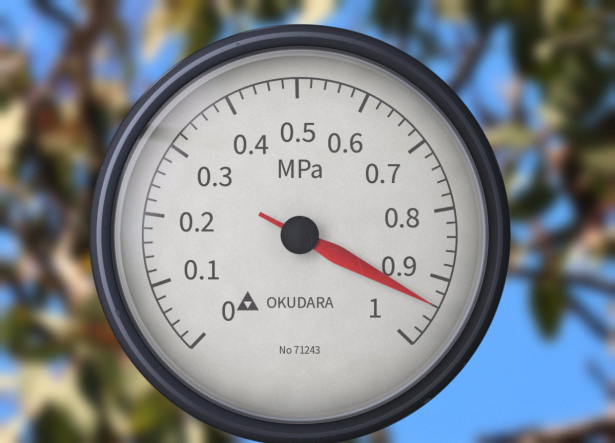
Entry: value=0.94 unit=MPa
